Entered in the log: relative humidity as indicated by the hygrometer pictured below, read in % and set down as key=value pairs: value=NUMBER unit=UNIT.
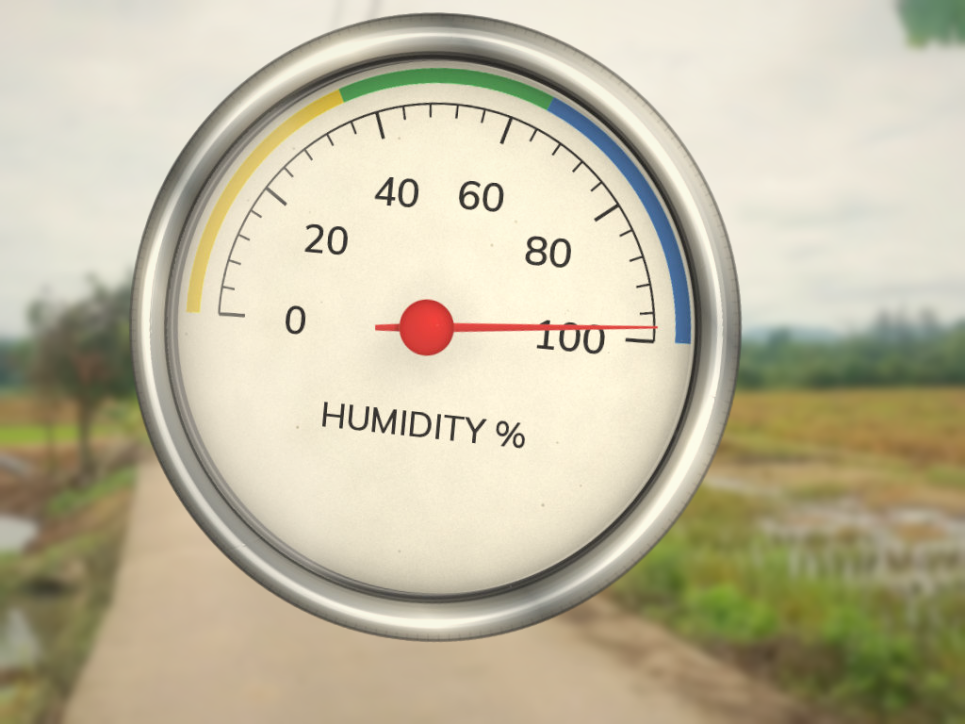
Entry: value=98 unit=%
